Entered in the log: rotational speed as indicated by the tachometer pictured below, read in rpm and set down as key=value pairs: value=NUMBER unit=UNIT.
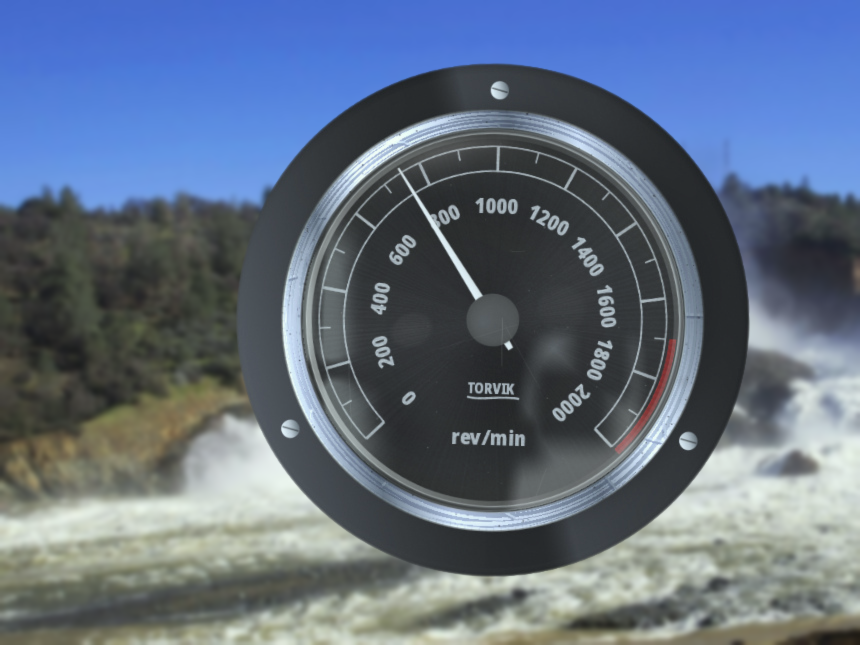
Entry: value=750 unit=rpm
